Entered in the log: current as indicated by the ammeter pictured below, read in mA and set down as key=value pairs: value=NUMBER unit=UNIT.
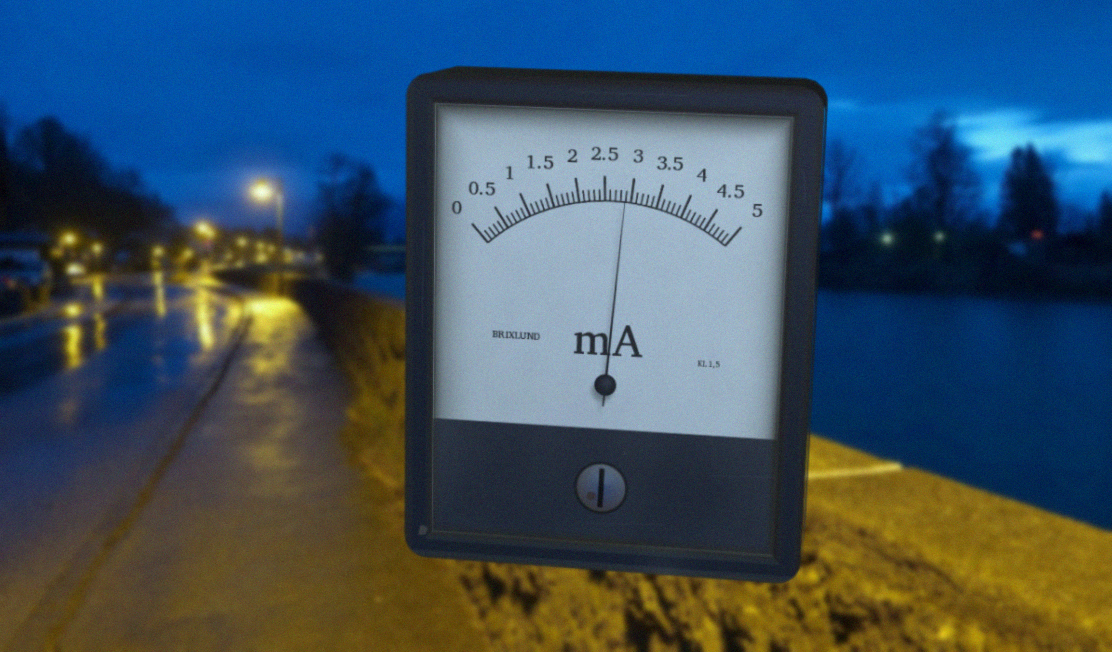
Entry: value=2.9 unit=mA
